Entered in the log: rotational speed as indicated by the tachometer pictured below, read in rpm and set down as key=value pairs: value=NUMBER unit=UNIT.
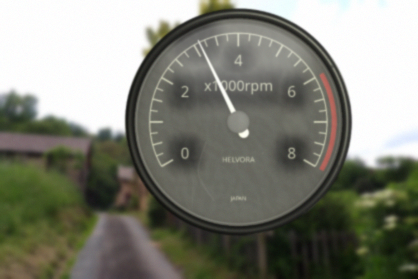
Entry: value=3125 unit=rpm
